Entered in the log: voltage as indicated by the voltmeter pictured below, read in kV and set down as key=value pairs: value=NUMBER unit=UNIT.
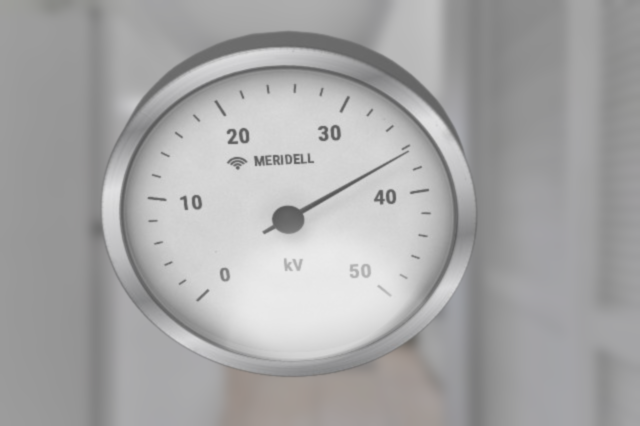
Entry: value=36 unit=kV
